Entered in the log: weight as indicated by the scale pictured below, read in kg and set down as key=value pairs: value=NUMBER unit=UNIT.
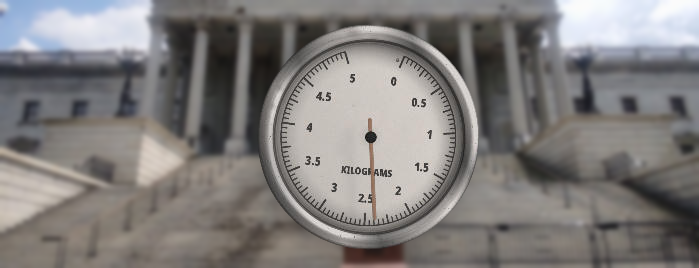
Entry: value=2.4 unit=kg
